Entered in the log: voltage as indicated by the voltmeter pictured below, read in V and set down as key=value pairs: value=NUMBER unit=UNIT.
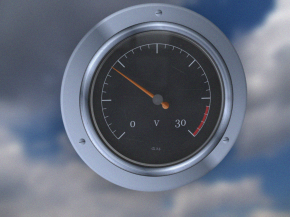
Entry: value=9 unit=V
